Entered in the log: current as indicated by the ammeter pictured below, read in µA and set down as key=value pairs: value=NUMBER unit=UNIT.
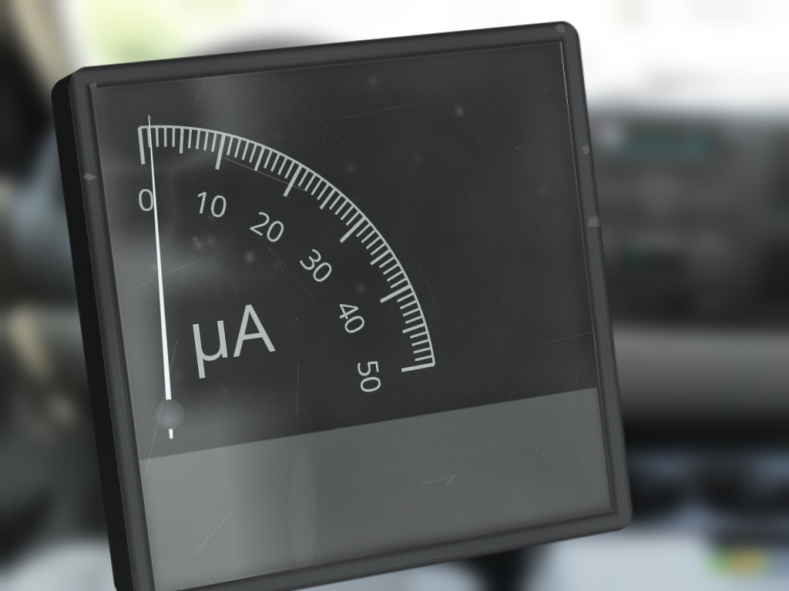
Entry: value=1 unit=µA
